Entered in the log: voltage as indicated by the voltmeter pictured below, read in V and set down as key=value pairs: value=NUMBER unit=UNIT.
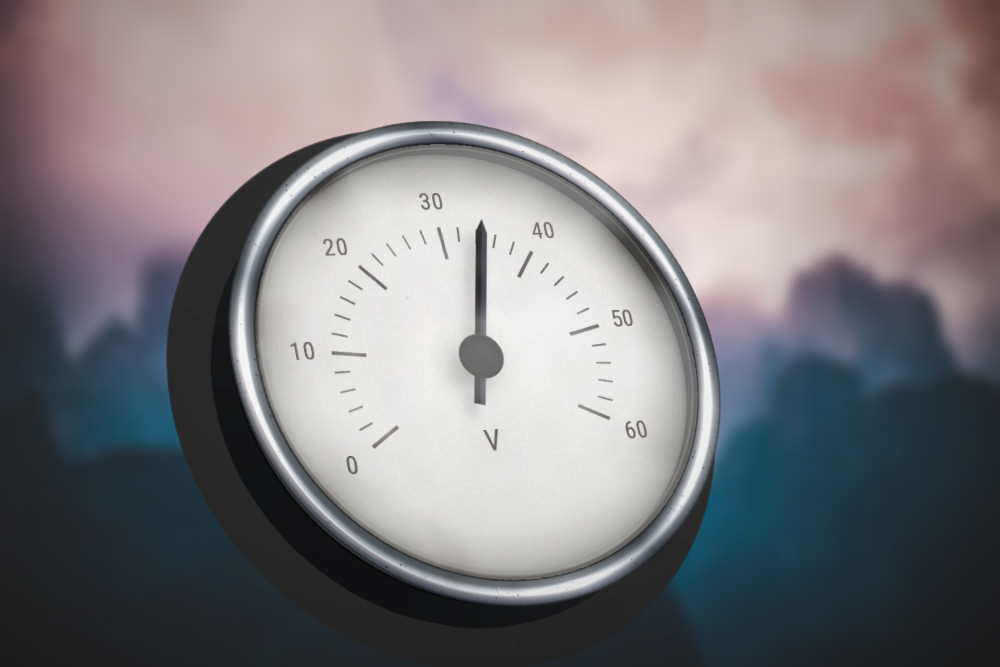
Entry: value=34 unit=V
